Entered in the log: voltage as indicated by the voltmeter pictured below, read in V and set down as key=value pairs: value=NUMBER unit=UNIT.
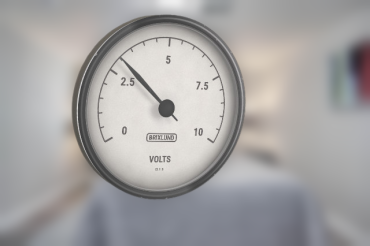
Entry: value=3 unit=V
